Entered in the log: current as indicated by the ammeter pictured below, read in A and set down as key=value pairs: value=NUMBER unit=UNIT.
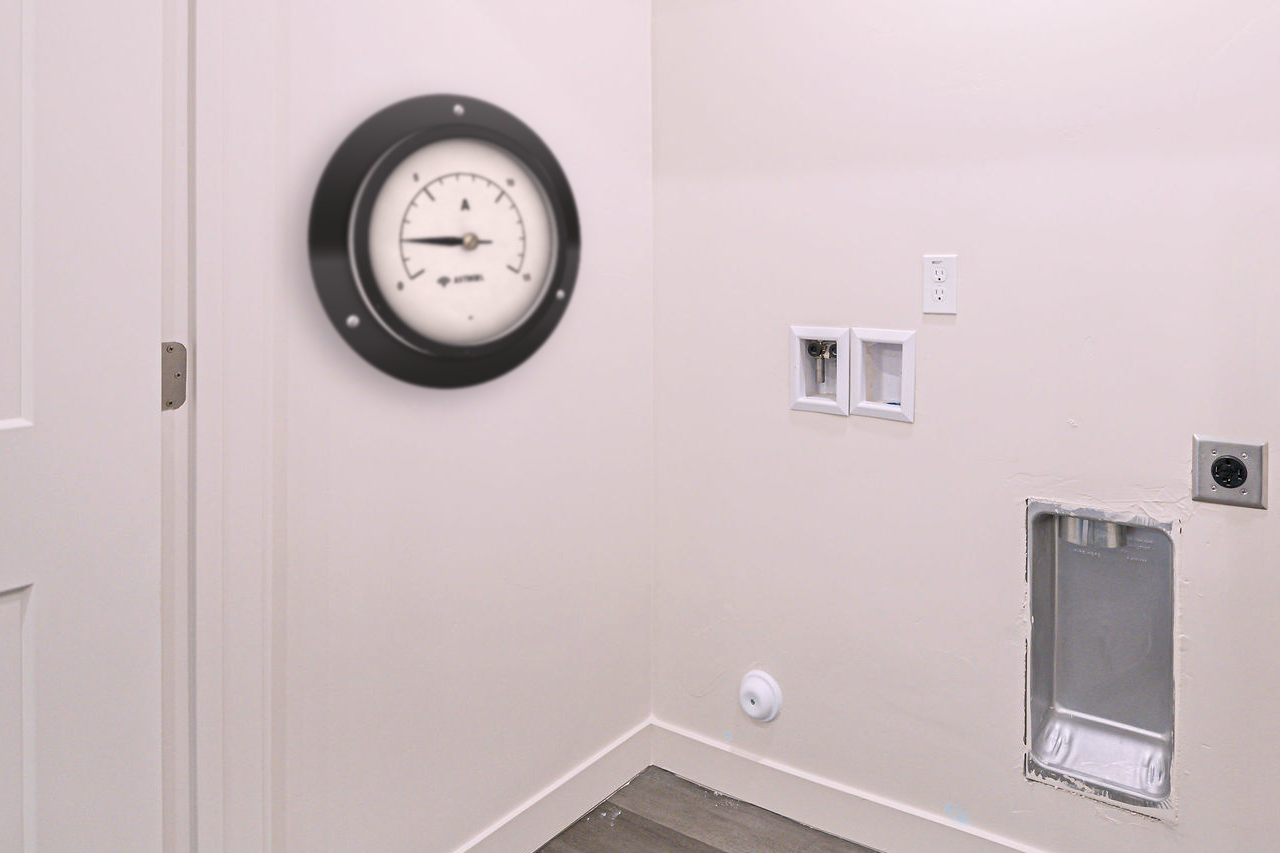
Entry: value=2 unit=A
